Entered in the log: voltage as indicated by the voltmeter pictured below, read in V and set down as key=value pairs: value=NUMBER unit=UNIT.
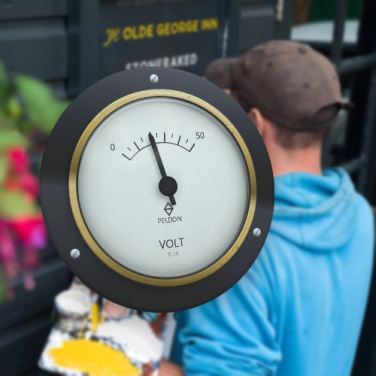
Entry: value=20 unit=V
